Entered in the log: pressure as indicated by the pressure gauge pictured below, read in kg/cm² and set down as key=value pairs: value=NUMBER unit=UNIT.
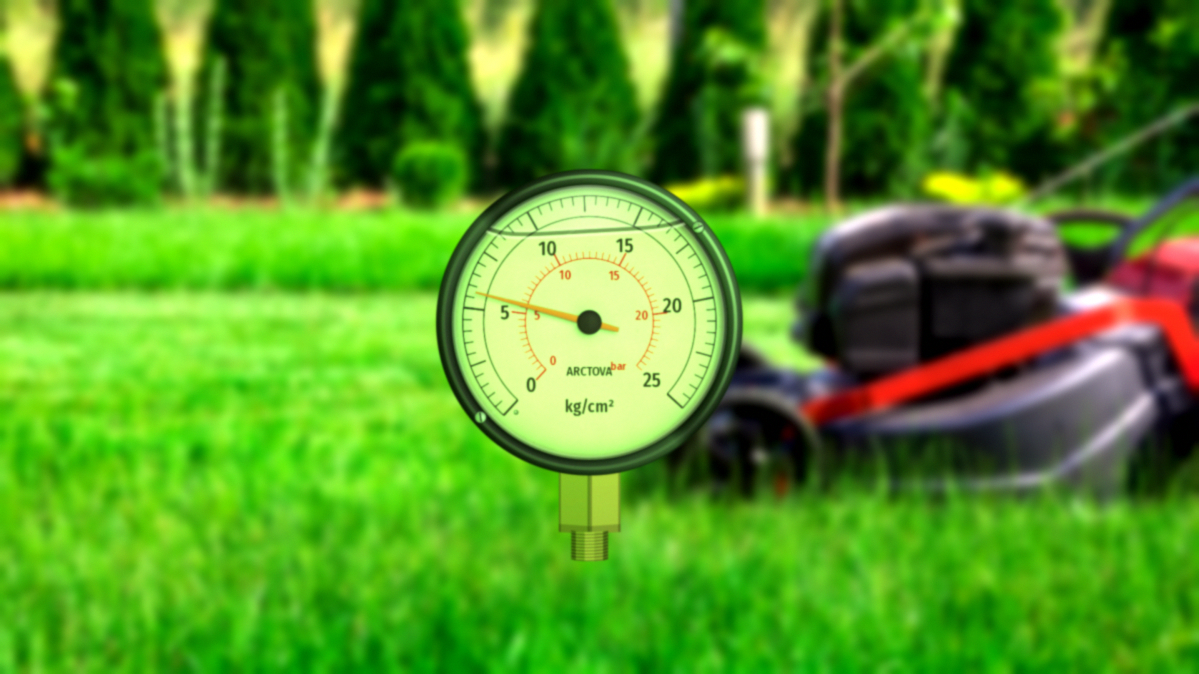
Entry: value=5.75 unit=kg/cm²
